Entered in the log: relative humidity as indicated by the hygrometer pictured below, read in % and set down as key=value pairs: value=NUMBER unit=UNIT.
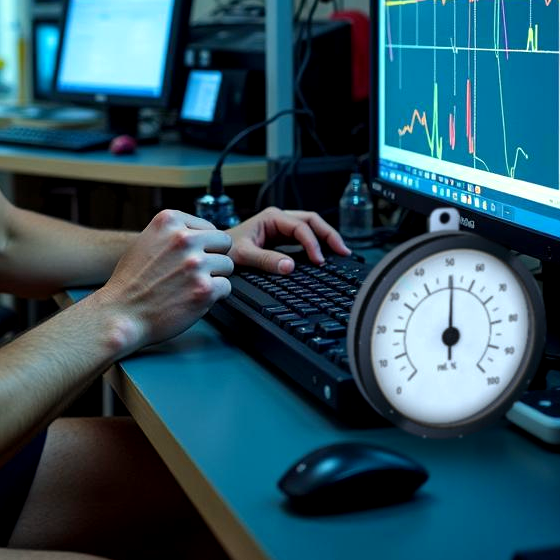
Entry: value=50 unit=%
